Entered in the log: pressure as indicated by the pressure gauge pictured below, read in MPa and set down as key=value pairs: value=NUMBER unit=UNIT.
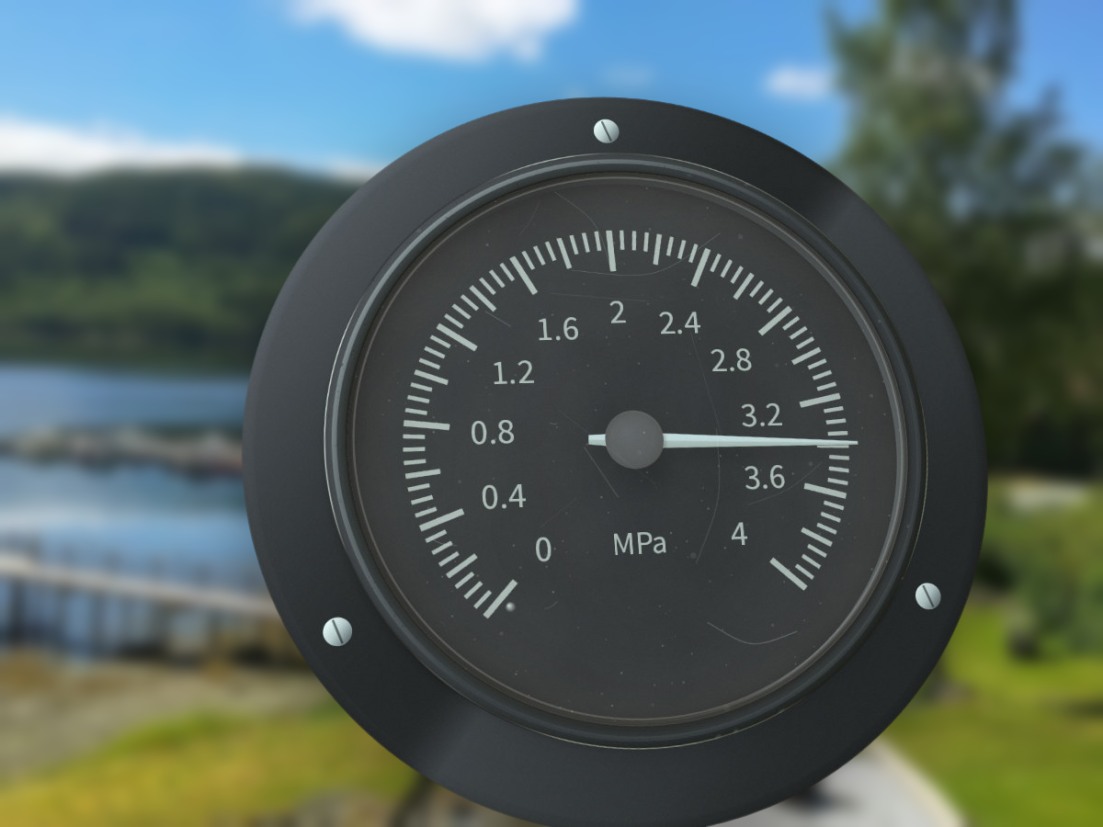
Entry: value=3.4 unit=MPa
